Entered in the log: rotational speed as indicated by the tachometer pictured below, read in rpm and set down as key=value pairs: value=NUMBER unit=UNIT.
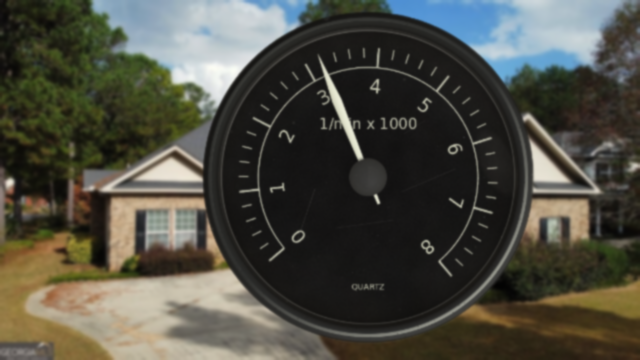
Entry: value=3200 unit=rpm
